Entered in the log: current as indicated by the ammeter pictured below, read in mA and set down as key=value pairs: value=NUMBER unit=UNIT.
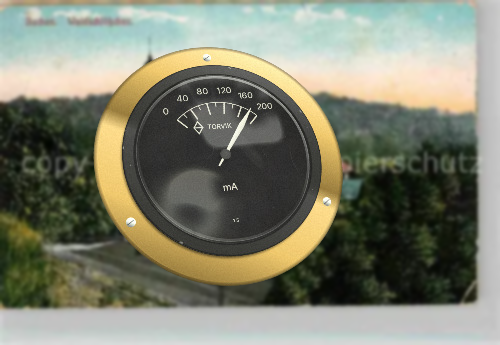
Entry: value=180 unit=mA
